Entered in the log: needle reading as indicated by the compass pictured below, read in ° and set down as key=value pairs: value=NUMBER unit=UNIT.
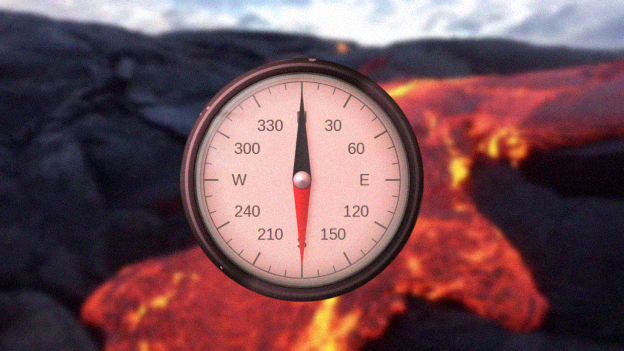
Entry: value=180 unit=°
